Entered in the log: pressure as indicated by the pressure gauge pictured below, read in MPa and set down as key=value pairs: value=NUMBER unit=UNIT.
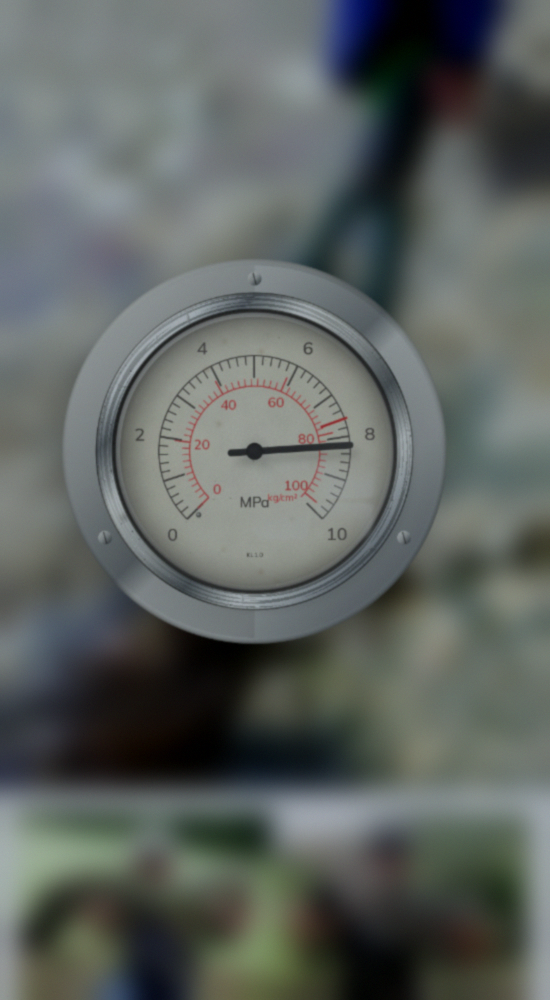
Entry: value=8.2 unit=MPa
